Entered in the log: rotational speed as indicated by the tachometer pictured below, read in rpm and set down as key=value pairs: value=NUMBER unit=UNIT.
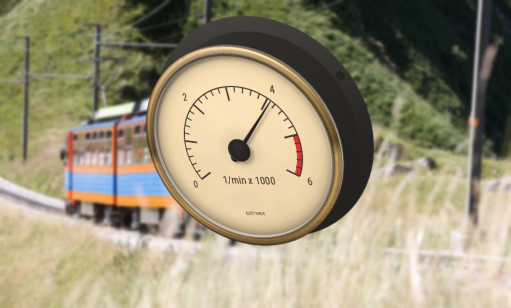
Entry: value=4100 unit=rpm
